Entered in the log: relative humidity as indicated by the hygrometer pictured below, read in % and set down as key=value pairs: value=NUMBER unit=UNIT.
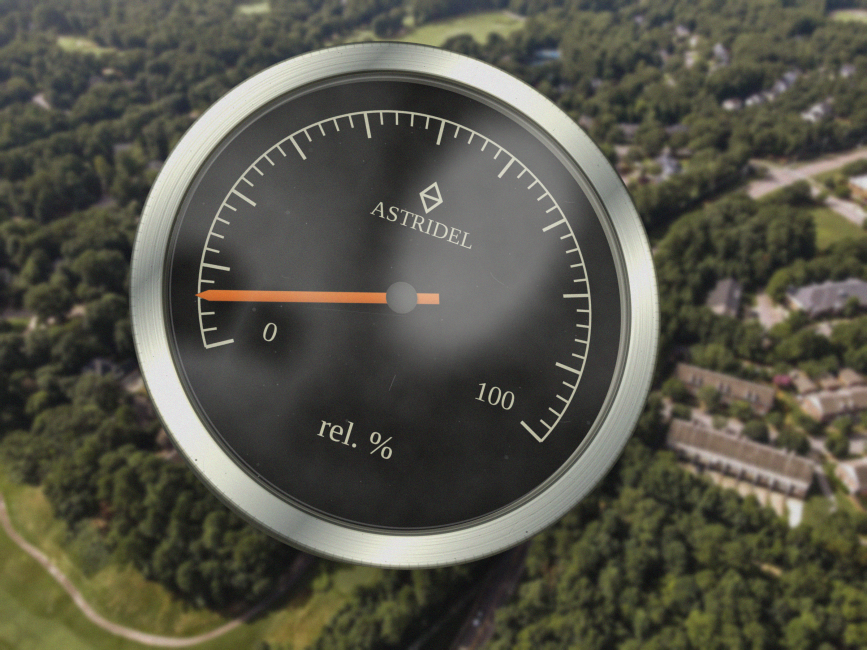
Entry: value=6 unit=%
